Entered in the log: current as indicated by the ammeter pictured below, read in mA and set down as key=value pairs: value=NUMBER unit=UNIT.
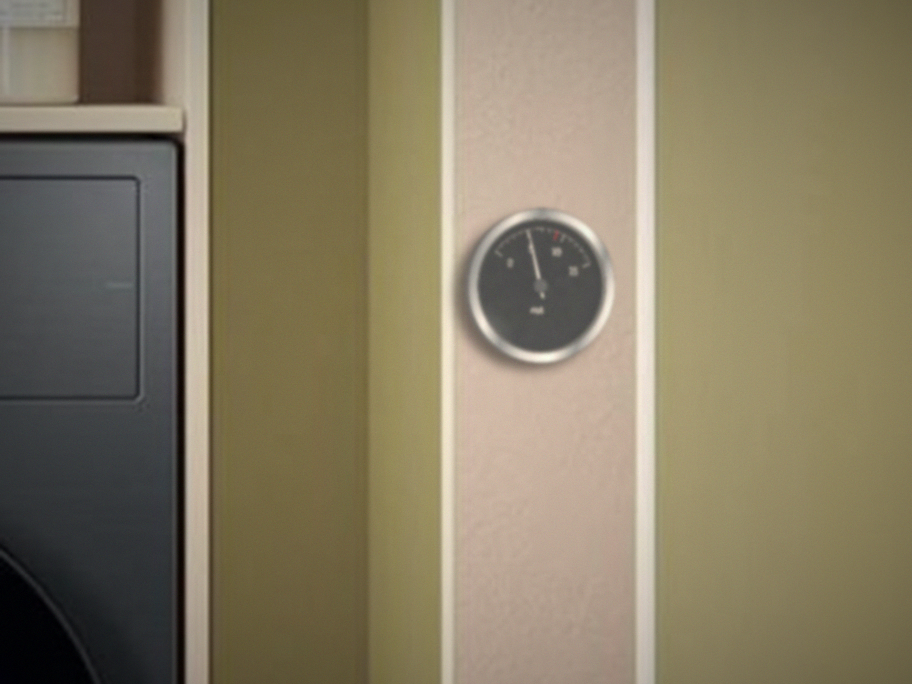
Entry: value=5 unit=mA
